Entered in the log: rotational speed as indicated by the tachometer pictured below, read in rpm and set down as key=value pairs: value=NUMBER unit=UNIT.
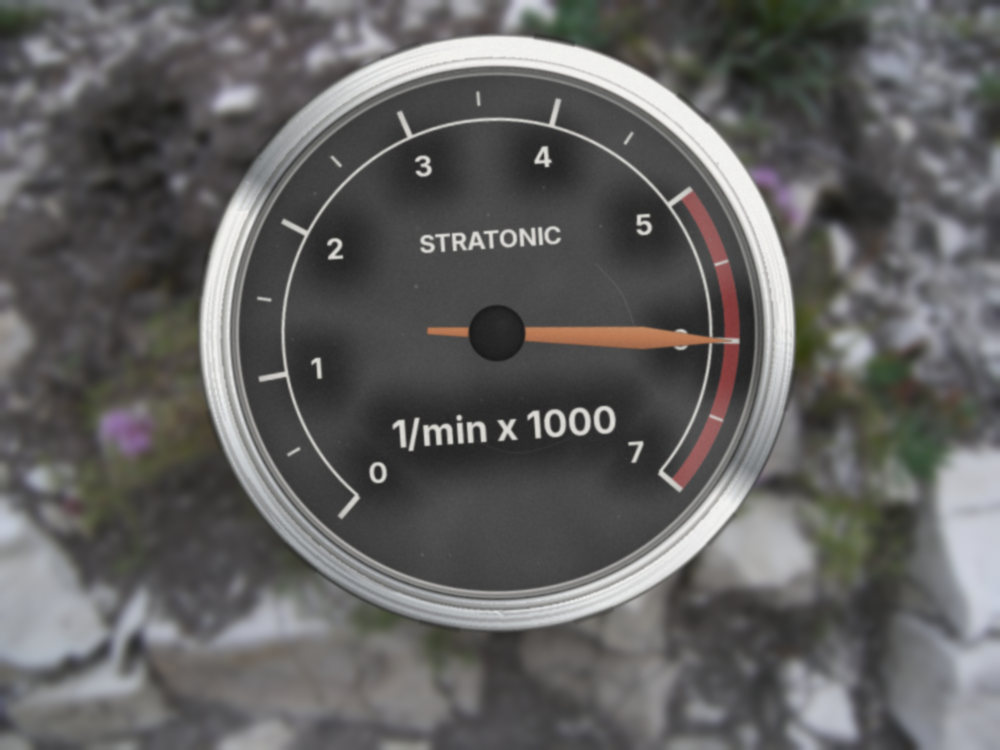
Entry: value=6000 unit=rpm
